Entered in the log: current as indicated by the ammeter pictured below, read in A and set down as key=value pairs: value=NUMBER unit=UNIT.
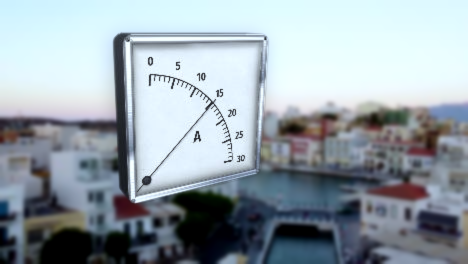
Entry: value=15 unit=A
